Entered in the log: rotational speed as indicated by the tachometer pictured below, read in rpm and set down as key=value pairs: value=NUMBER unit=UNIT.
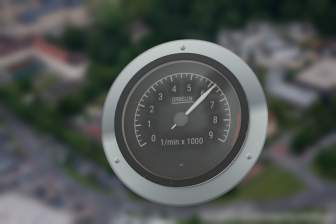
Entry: value=6250 unit=rpm
